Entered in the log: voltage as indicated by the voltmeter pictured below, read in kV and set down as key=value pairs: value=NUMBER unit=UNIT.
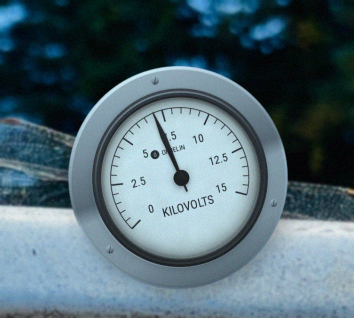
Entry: value=7 unit=kV
